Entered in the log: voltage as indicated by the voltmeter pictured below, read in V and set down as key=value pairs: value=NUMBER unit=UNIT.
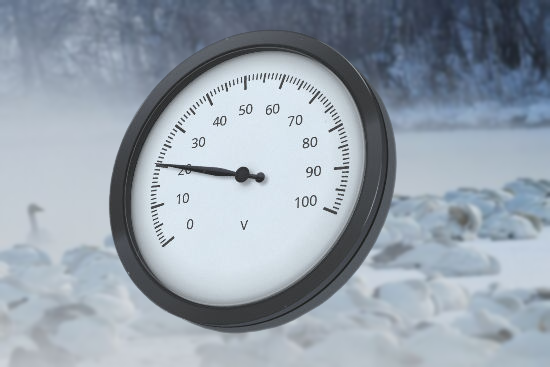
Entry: value=20 unit=V
